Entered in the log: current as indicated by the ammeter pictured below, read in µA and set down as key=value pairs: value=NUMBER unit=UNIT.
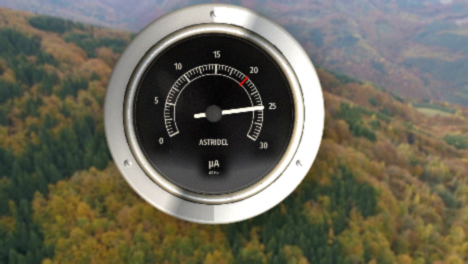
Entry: value=25 unit=µA
